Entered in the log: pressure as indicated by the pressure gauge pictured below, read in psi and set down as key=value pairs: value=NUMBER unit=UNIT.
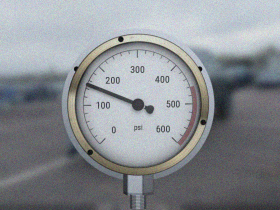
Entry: value=150 unit=psi
